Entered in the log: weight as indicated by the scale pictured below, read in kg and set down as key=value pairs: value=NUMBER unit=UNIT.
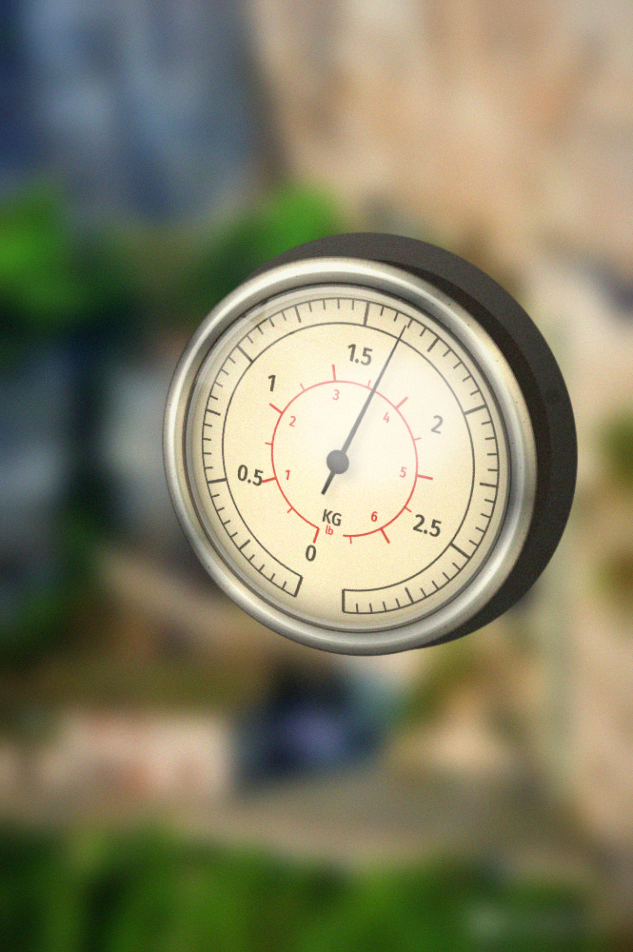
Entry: value=1.65 unit=kg
